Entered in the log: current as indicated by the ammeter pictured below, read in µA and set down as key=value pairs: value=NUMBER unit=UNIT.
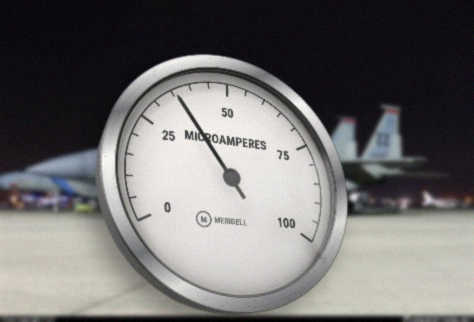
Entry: value=35 unit=µA
